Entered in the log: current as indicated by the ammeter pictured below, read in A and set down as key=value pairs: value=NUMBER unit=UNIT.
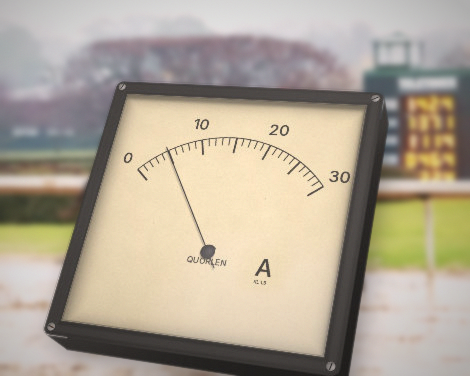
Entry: value=5 unit=A
